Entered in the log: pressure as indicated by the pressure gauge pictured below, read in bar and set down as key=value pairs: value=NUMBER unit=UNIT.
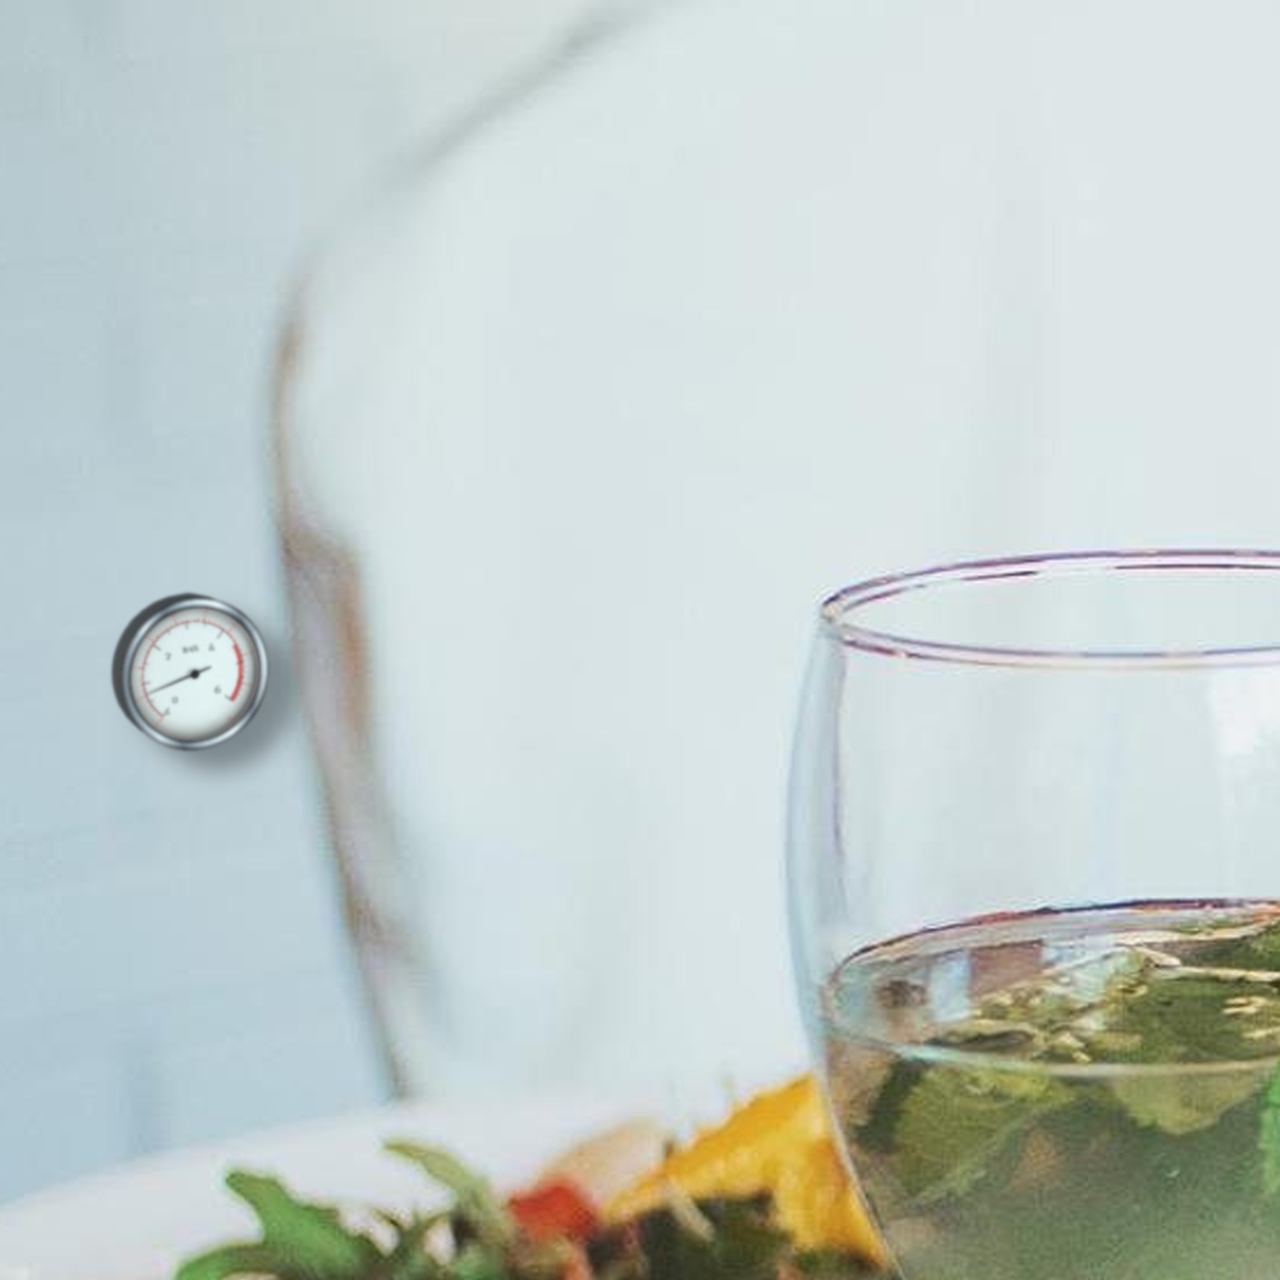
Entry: value=0.75 unit=bar
